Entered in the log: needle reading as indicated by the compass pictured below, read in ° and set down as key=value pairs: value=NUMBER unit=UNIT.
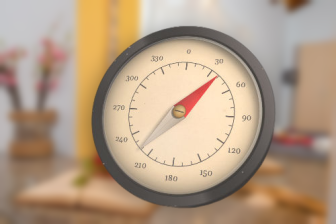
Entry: value=40 unit=°
